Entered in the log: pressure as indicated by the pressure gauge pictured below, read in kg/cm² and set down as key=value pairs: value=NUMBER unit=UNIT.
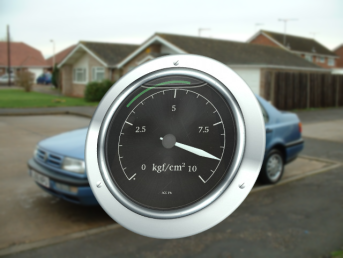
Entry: value=9 unit=kg/cm²
